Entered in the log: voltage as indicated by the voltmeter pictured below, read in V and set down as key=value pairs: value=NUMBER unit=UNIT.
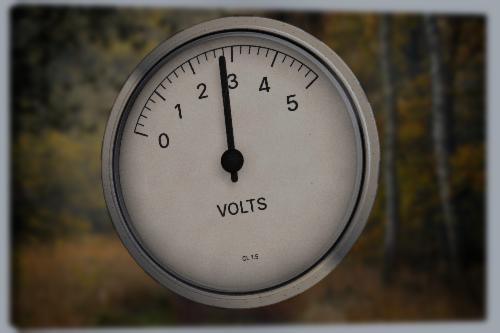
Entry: value=2.8 unit=V
